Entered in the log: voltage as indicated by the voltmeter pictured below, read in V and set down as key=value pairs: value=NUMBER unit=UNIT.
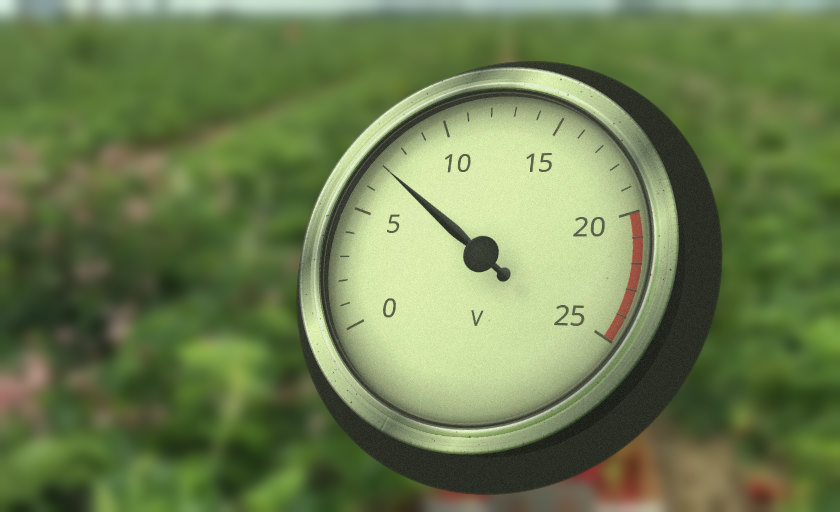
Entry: value=7 unit=V
